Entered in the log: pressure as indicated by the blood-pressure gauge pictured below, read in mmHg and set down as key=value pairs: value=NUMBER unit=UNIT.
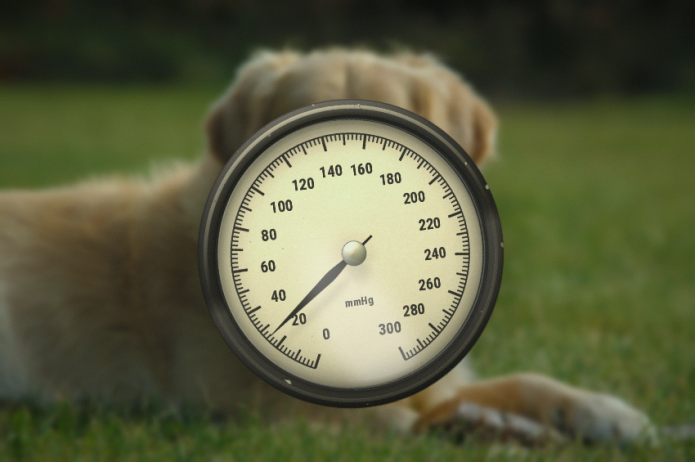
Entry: value=26 unit=mmHg
